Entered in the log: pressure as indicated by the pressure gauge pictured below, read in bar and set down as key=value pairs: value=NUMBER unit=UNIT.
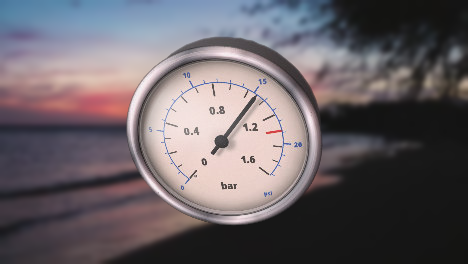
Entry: value=1.05 unit=bar
